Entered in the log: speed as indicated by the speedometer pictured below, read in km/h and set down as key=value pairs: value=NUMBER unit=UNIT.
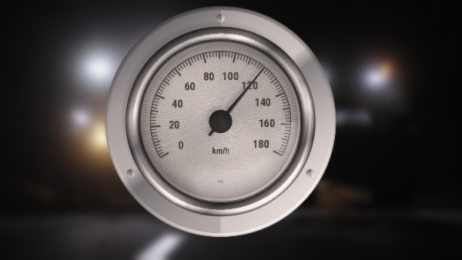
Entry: value=120 unit=km/h
